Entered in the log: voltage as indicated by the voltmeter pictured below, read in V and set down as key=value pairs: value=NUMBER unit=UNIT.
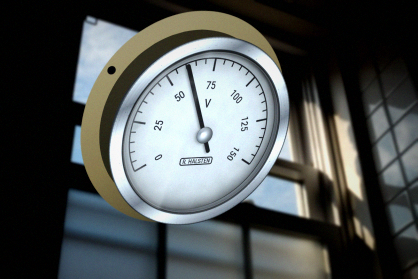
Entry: value=60 unit=V
